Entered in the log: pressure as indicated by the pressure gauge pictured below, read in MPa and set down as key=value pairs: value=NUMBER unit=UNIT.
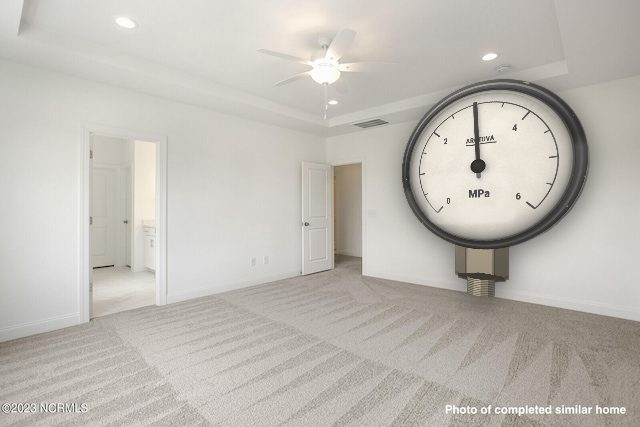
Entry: value=3 unit=MPa
